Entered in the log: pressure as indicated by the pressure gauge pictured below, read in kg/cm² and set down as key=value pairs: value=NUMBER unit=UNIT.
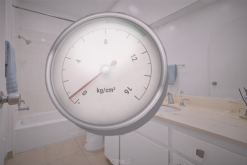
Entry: value=0.5 unit=kg/cm²
